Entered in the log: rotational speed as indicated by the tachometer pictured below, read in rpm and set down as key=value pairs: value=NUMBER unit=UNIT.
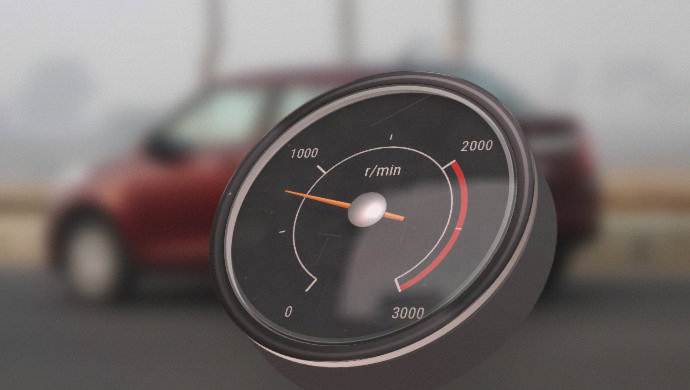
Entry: value=750 unit=rpm
